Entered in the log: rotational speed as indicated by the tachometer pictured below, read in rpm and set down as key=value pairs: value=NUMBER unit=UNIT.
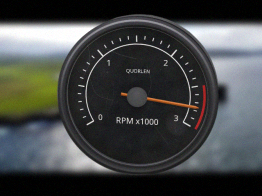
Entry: value=2750 unit=rpm
